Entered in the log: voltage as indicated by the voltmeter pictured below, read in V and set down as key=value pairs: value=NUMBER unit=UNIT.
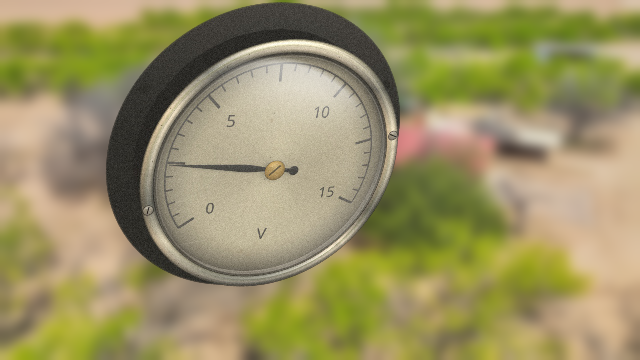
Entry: value=2.5 unit=V
